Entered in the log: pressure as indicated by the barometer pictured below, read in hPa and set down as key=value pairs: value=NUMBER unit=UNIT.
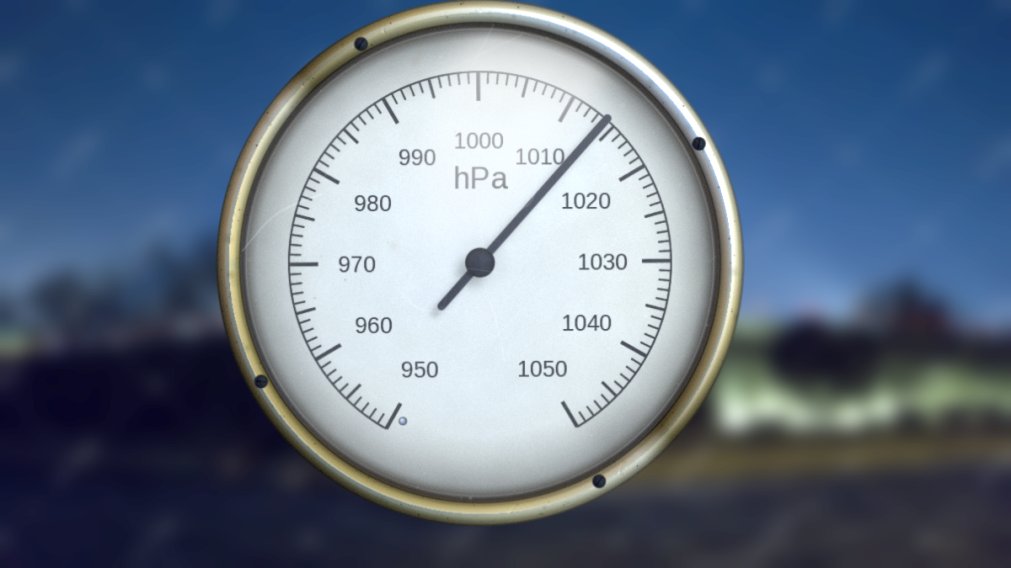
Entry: value=1014 unit=hPa
